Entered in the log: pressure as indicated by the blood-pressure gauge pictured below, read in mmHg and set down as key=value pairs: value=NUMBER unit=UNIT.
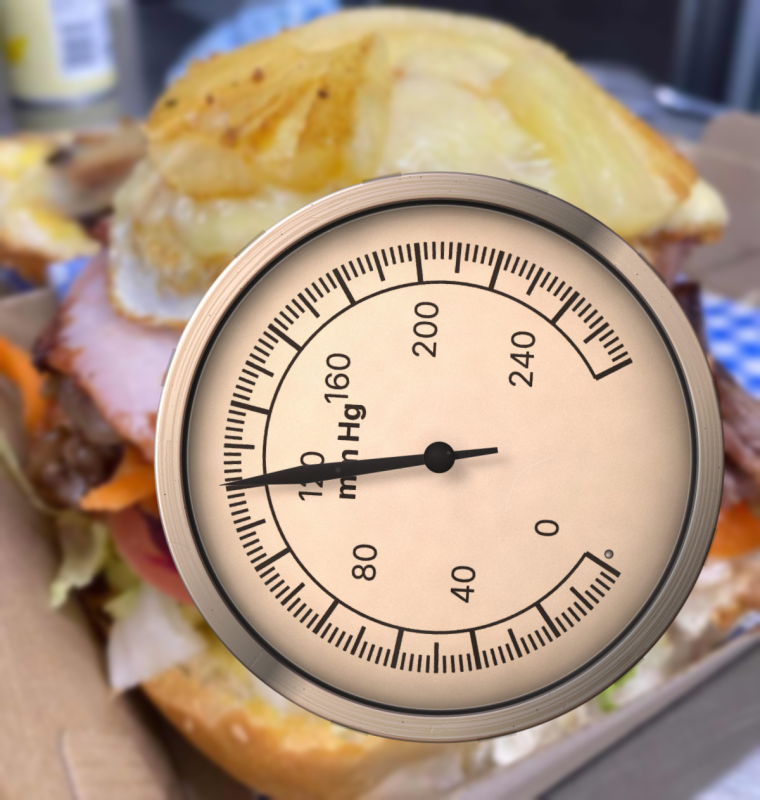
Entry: value=121 unit=mmHg
